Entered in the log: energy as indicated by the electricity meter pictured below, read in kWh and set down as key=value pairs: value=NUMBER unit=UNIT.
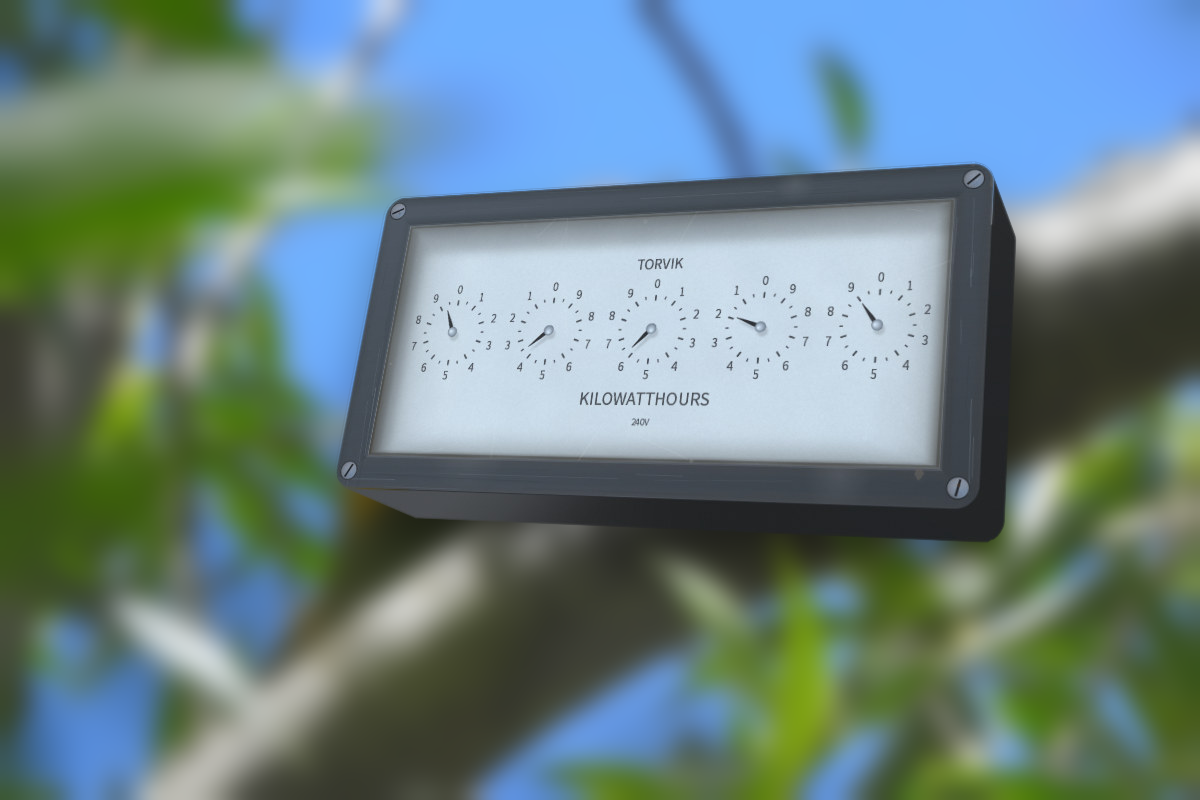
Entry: value=93619 unit=kWh
